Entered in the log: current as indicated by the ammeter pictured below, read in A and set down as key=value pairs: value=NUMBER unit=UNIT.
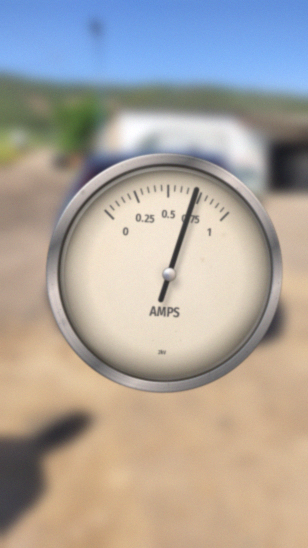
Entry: value=0.7 unit=A
